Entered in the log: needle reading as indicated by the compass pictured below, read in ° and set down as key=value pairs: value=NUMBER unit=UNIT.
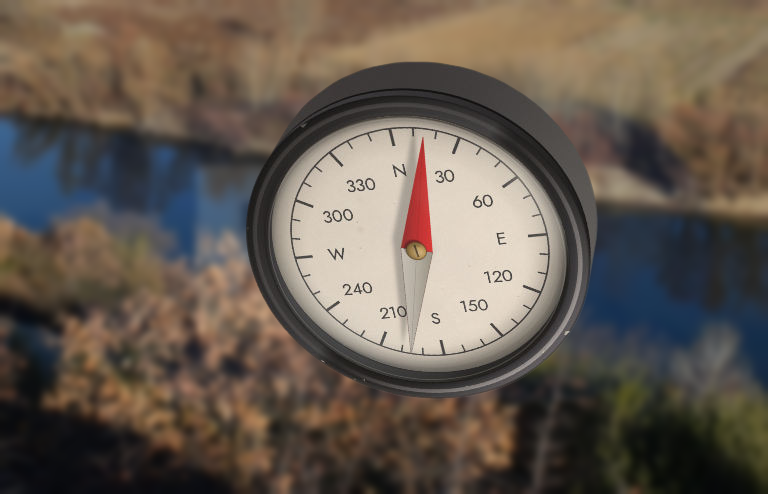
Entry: value=15 unit=°
